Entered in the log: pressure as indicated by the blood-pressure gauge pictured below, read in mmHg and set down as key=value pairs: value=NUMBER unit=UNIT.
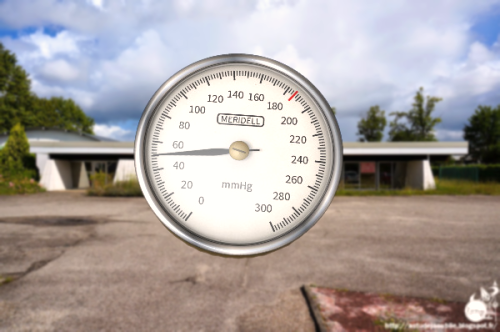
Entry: value=50 unit=mmHg
